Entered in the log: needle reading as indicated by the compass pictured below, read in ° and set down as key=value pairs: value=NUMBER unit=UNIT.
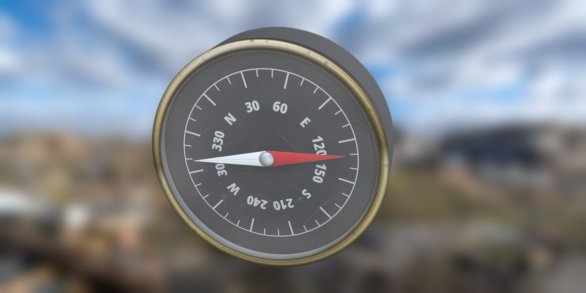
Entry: value=130 unit=°
